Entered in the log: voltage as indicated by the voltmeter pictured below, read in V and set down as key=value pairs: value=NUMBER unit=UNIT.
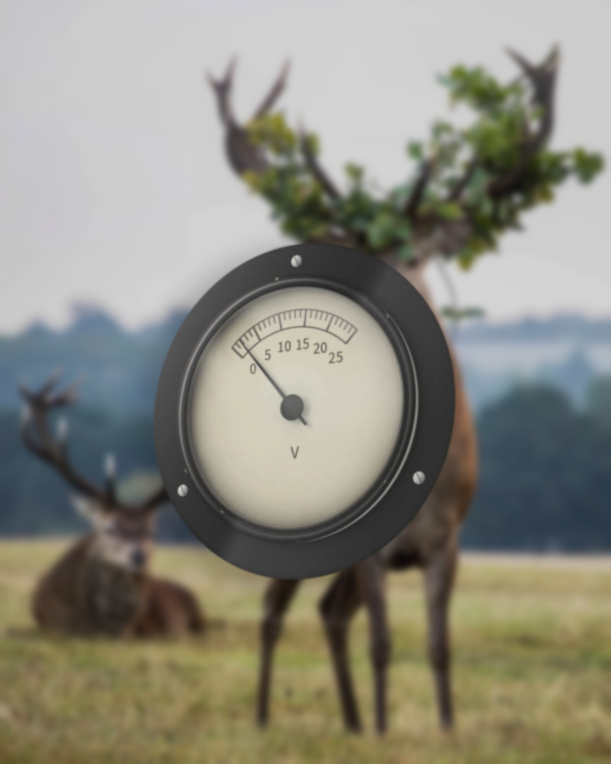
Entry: value=2 unit=V
